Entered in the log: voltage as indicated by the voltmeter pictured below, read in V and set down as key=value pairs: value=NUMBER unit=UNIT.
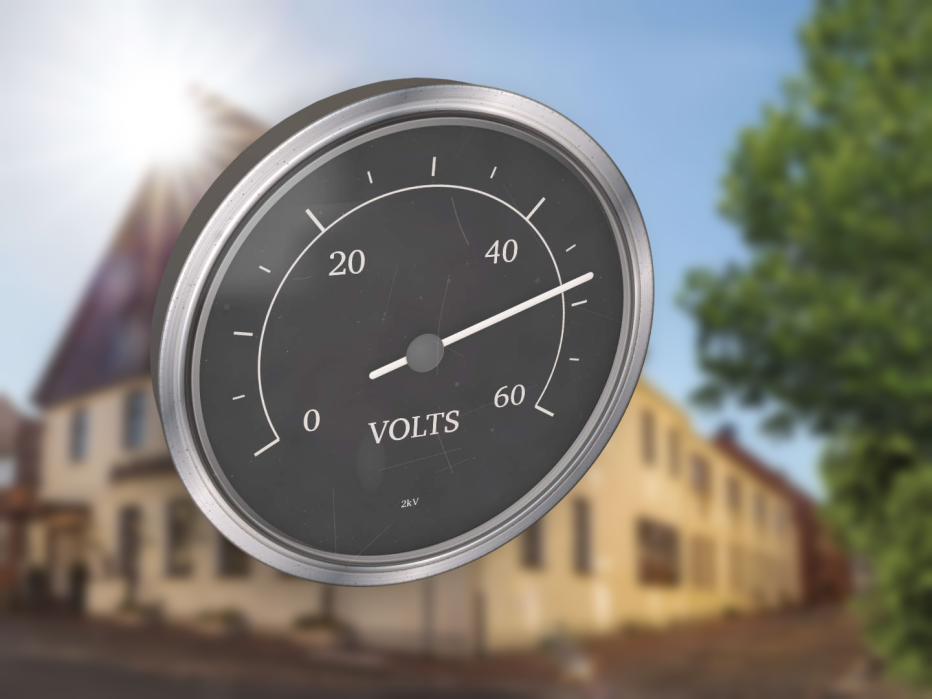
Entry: value=47.5 unit=V
